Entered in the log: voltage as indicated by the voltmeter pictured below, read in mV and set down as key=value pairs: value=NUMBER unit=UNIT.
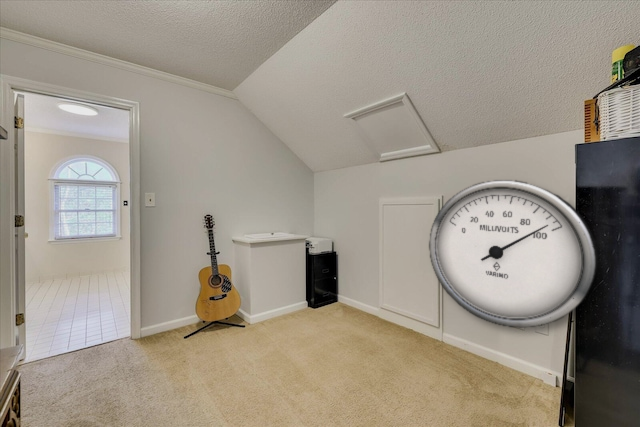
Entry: value=95 unit=mV
